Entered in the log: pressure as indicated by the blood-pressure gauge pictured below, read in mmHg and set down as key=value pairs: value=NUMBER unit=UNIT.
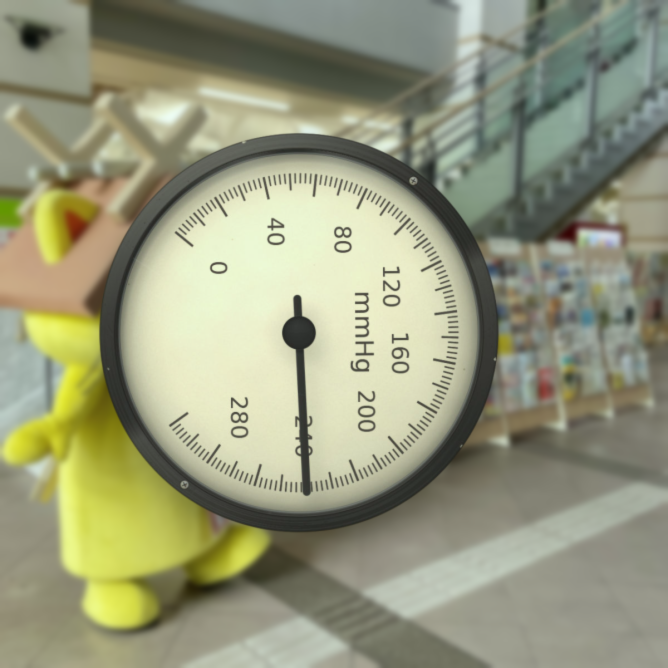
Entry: value=240 unit=mmHg
